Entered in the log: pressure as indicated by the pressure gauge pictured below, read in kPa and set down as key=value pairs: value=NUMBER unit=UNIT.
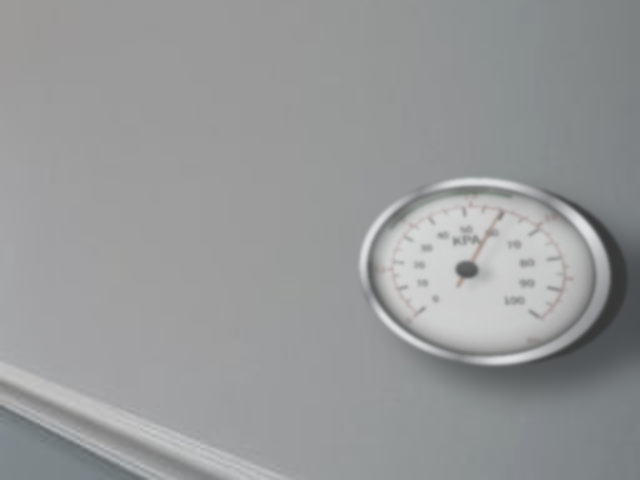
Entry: value=60 unit=kPa
